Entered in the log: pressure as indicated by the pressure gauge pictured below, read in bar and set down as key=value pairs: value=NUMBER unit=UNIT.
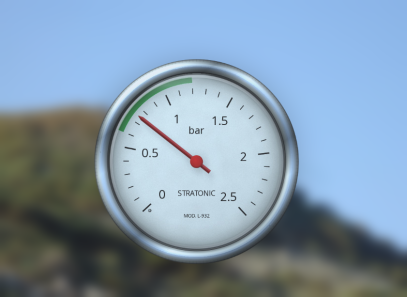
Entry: value=0.75 unit=bar
